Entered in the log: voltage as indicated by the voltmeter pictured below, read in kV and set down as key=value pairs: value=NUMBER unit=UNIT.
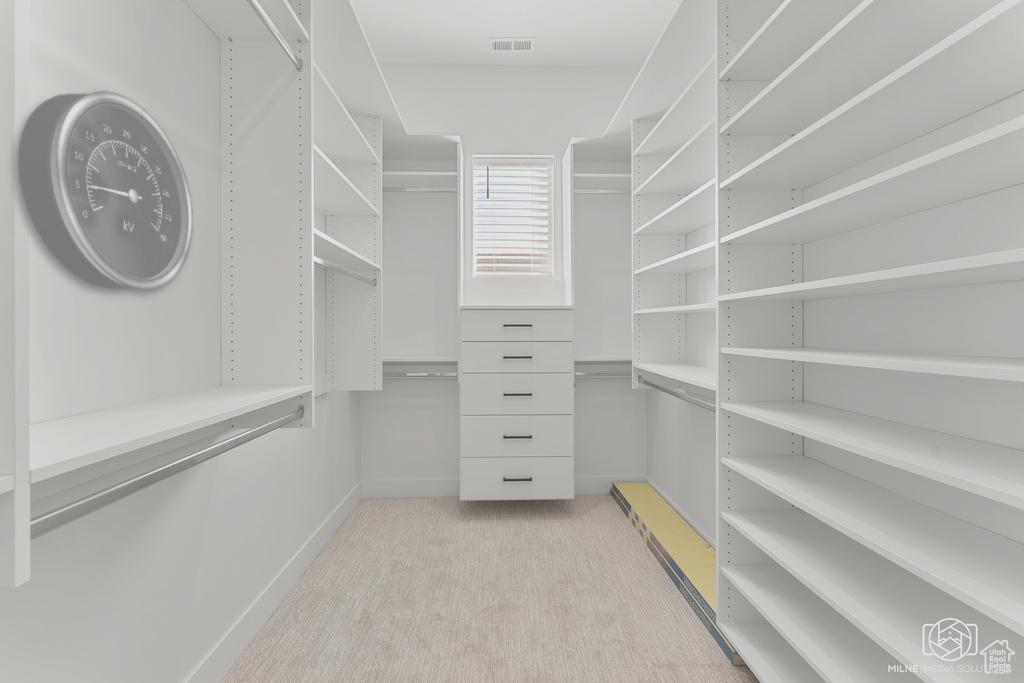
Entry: value=5 unit=kV
